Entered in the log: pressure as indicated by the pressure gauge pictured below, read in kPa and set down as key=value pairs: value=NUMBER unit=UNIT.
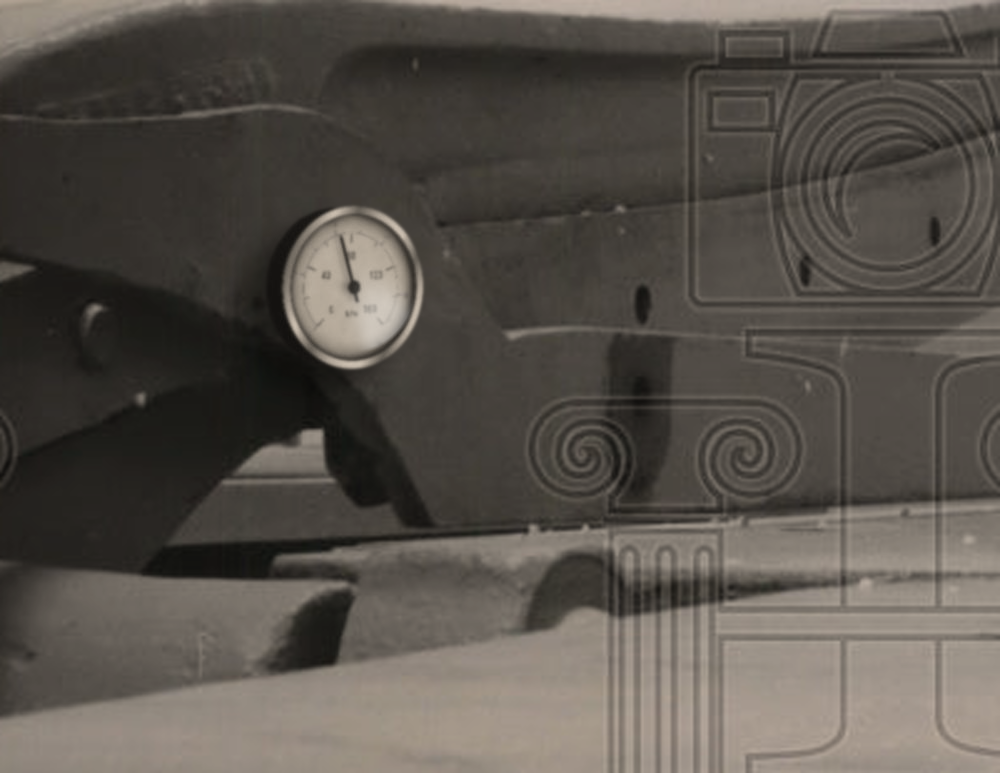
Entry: value=70 unit=kPa
